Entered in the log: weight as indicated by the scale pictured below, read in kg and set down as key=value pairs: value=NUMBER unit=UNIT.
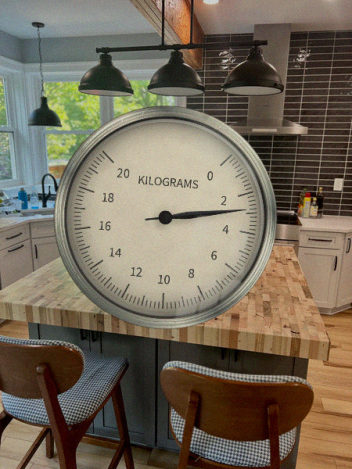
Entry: value=2.8 unit=kg
